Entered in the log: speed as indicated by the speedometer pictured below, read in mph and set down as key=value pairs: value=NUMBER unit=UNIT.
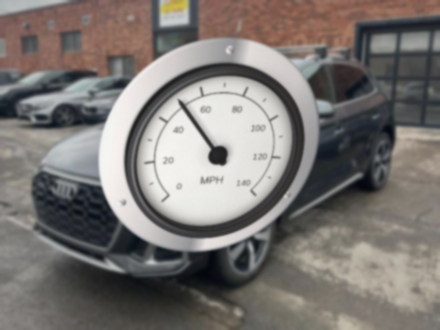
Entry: value=50 unit=mph
